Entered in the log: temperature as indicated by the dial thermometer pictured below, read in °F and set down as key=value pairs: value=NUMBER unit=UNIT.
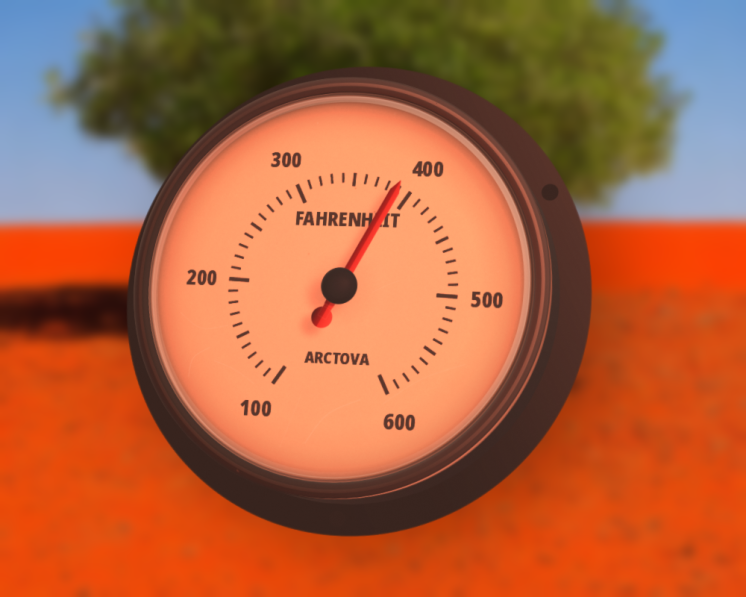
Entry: value=390 unit=°F
